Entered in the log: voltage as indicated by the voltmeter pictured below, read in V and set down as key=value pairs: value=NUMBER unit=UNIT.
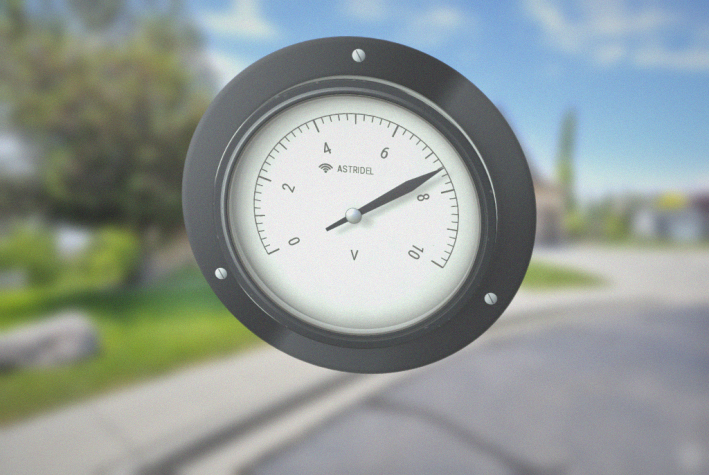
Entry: value=7.4 unit=V
